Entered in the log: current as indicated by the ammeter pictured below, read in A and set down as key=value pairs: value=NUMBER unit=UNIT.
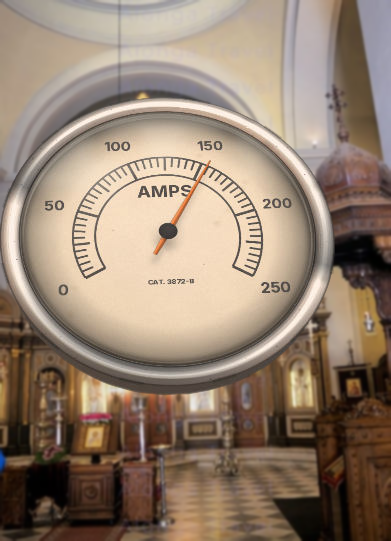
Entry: value=155 unit=A
